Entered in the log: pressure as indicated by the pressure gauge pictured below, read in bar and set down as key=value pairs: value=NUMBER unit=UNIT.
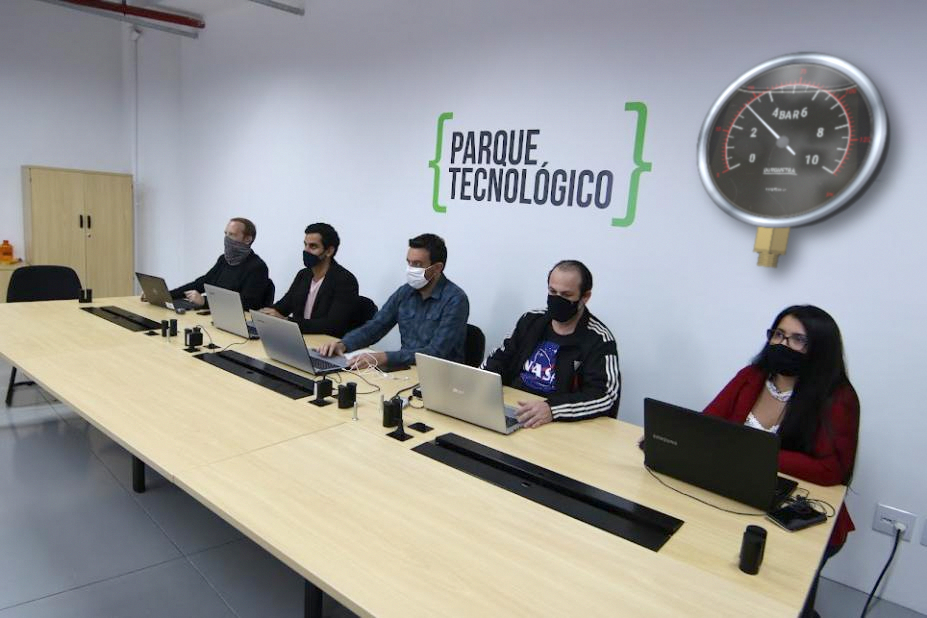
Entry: value=3 unit=bar
